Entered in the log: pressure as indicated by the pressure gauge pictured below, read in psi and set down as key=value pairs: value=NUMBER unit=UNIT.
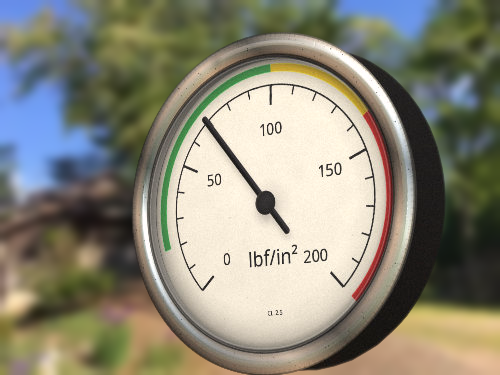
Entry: value=70 unit=psi
